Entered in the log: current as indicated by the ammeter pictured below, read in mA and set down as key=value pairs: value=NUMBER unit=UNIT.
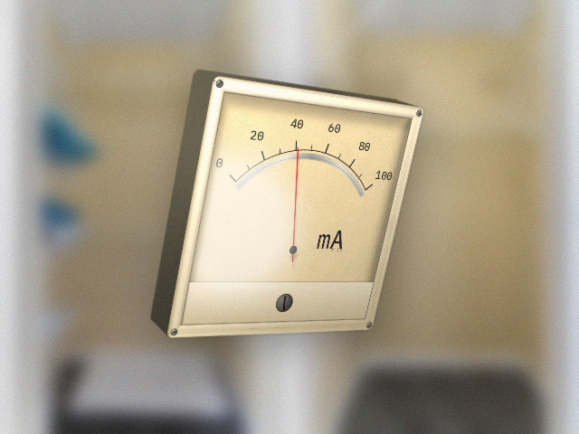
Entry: value=40 unit=mA
